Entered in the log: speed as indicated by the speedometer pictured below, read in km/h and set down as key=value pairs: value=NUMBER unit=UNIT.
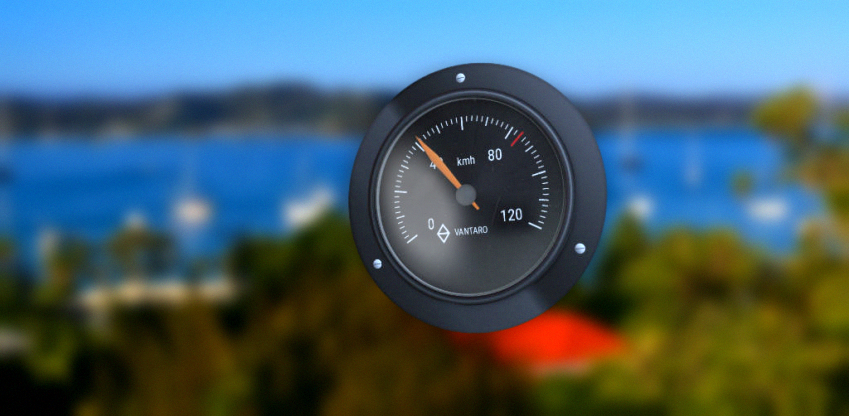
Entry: value=42 unit=km/h
